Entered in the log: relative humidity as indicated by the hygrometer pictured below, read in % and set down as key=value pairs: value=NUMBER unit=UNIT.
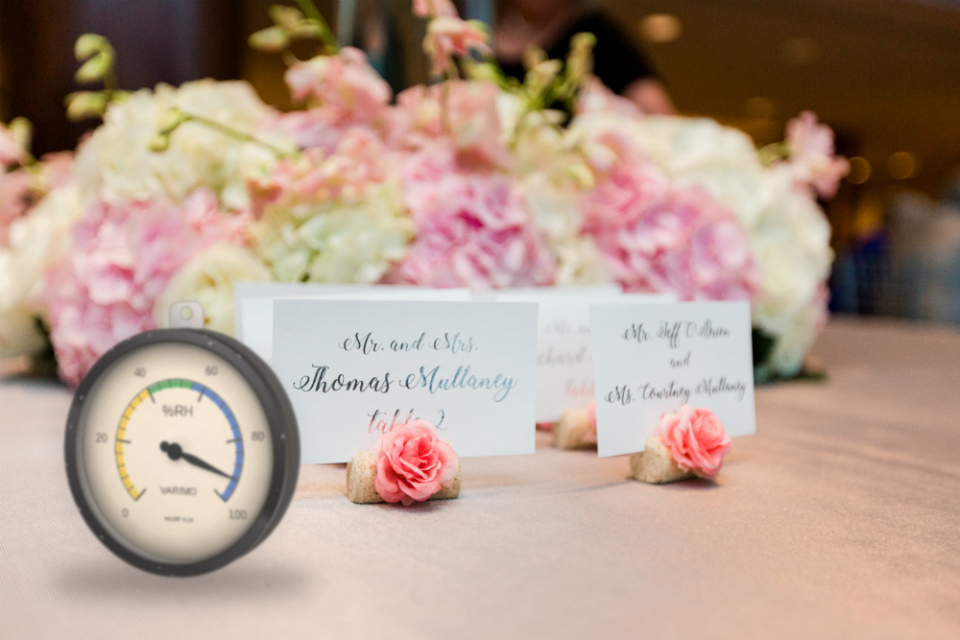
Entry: value=92 unit=%
